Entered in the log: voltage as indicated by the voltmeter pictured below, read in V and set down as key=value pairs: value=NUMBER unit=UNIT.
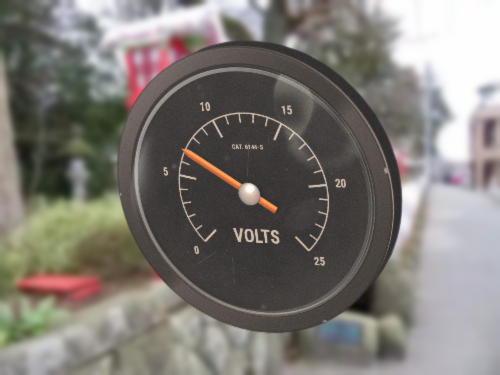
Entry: value=7 unit=V
